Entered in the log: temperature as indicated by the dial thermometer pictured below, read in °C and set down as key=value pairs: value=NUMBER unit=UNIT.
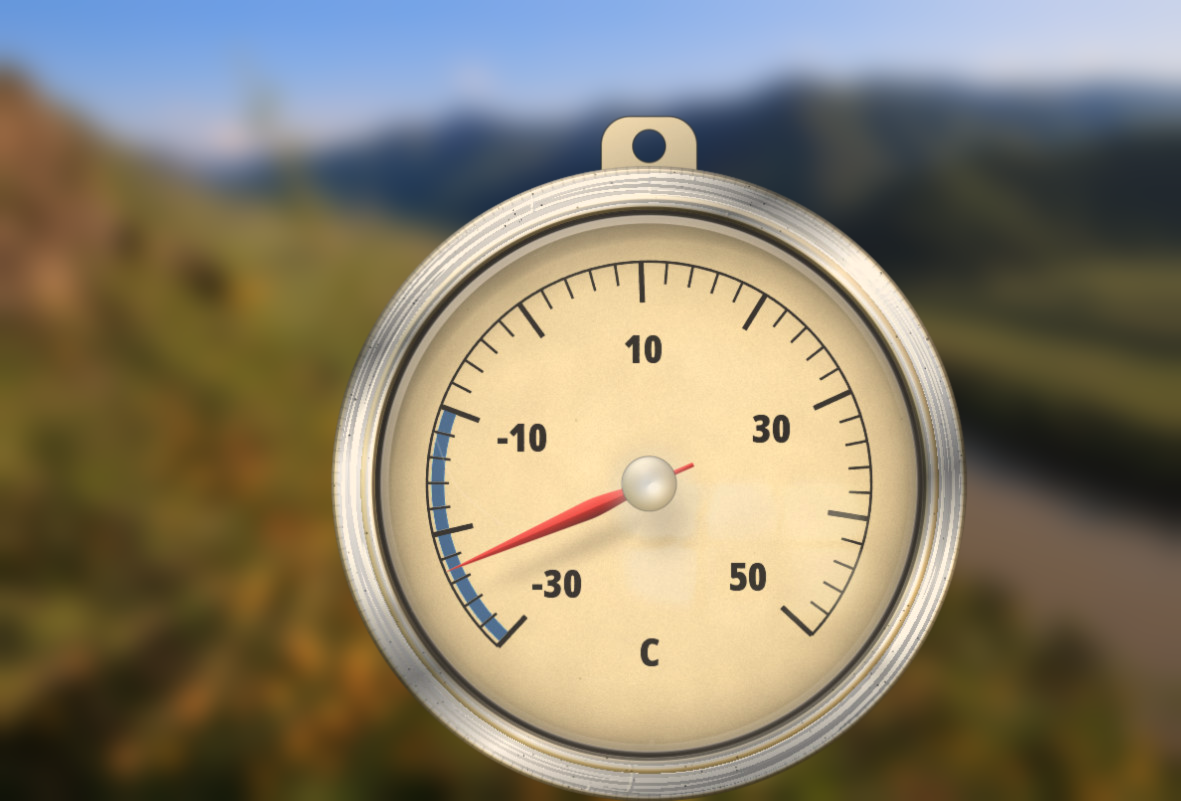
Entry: value=-23 unit=°C
